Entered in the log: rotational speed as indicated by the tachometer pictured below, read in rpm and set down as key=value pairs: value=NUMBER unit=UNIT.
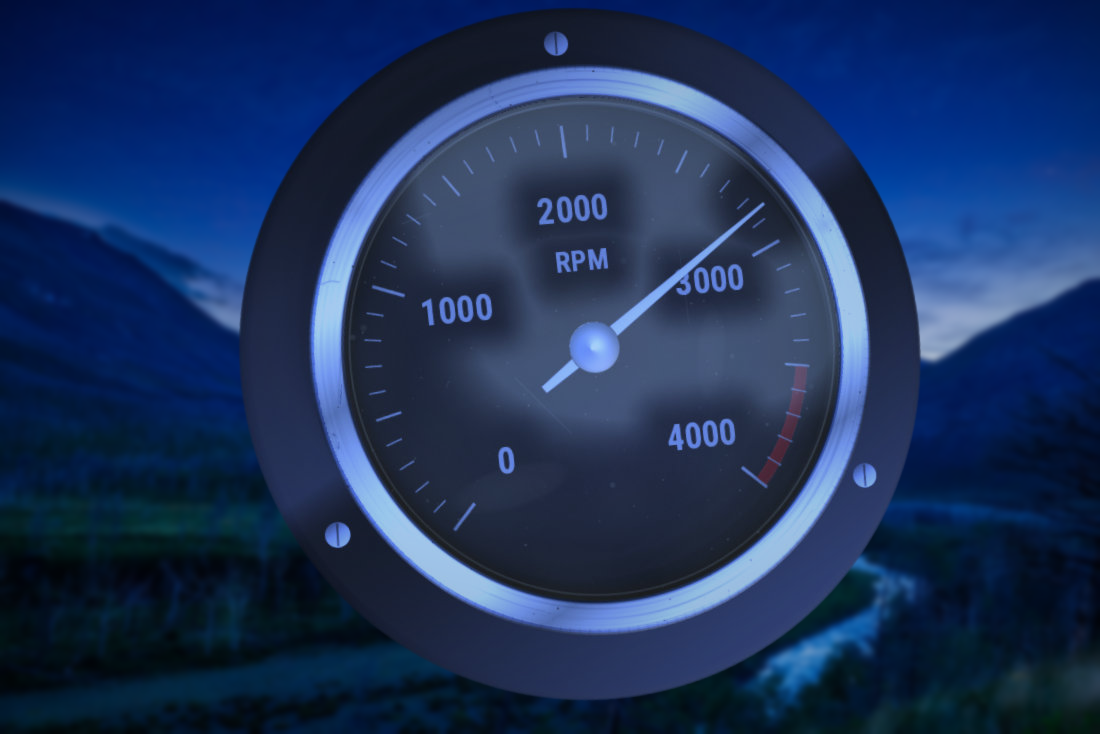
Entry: value=2850 unit=rpm
